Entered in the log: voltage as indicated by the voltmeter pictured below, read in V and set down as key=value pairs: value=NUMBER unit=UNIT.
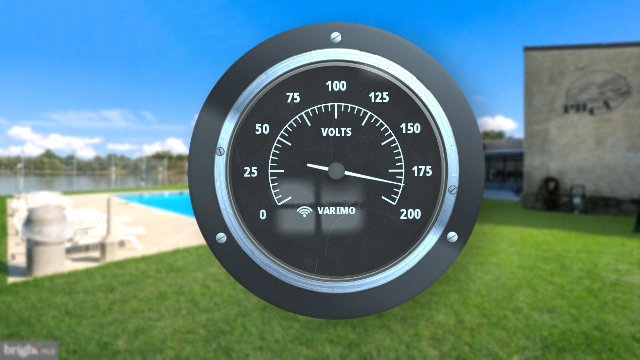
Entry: value=185 unit=V
